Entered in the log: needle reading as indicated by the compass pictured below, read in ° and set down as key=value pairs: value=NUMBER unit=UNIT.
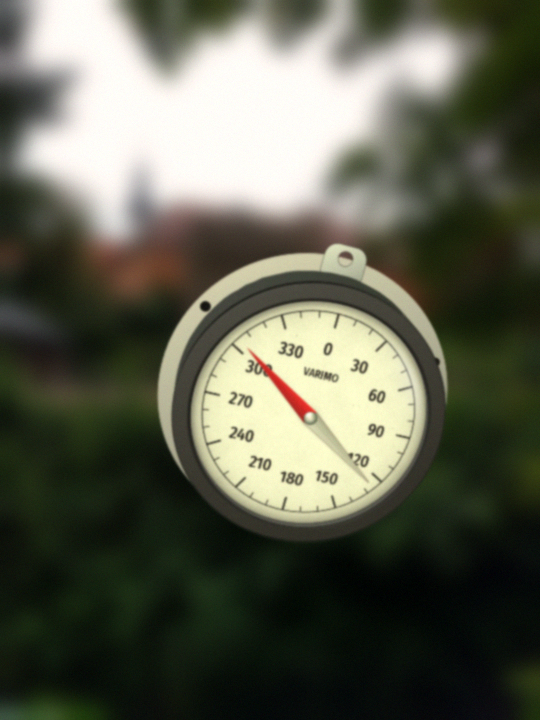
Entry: value=305 unit=°
